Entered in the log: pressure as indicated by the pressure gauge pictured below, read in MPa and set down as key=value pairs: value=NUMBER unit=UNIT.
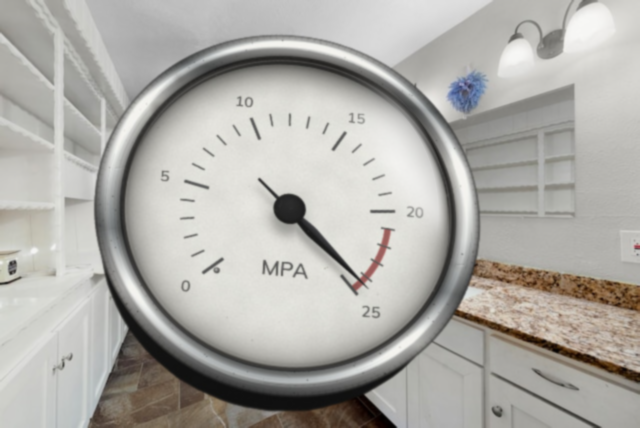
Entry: value=24.5 unit=MPa
